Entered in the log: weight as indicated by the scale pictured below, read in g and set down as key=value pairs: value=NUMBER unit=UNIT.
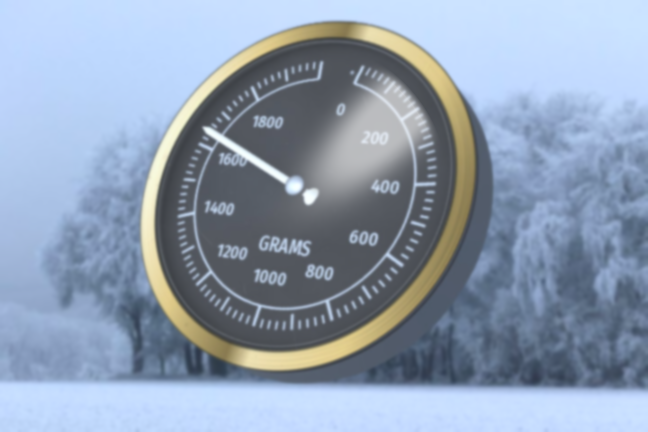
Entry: value=1640 unit=g
